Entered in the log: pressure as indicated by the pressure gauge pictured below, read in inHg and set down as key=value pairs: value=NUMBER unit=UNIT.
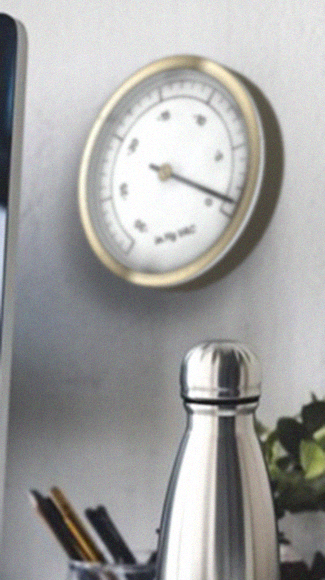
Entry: value=-1 unit=inHg
